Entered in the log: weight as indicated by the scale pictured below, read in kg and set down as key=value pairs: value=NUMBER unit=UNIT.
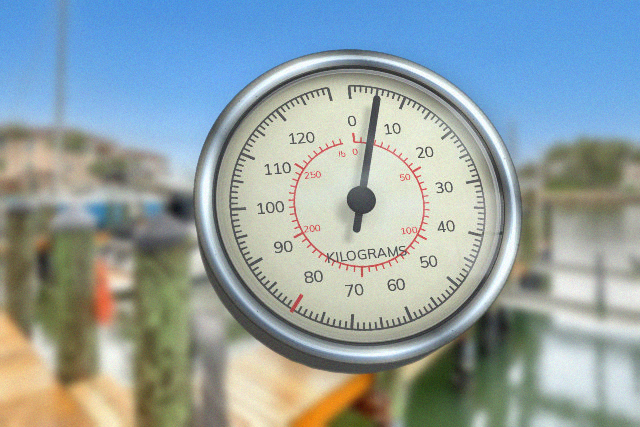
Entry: value=5 unit=kg
